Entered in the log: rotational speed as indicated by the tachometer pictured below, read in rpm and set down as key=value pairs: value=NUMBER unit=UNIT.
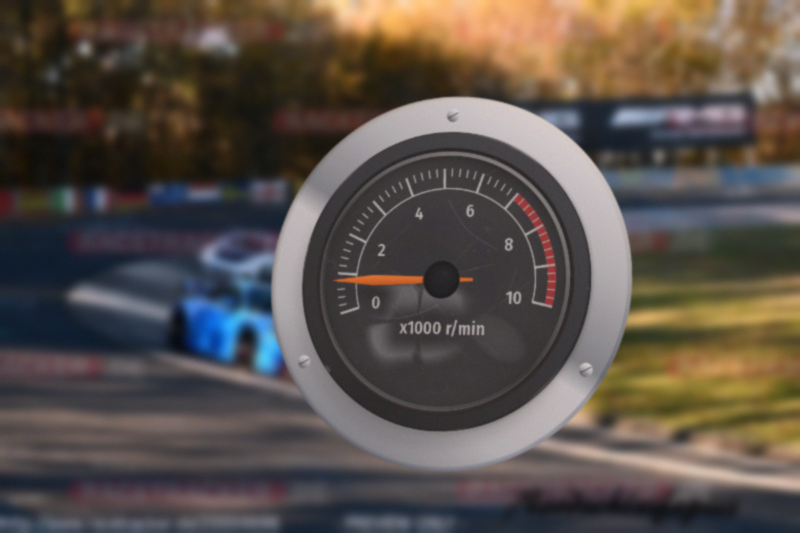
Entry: value=800 unit=rpm
